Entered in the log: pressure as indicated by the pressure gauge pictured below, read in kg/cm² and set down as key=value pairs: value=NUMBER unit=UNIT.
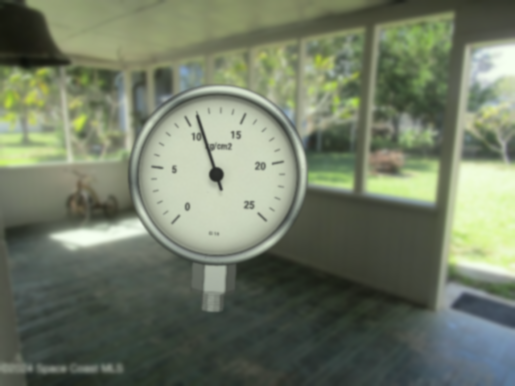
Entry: value=11 unit=kg/cm²
